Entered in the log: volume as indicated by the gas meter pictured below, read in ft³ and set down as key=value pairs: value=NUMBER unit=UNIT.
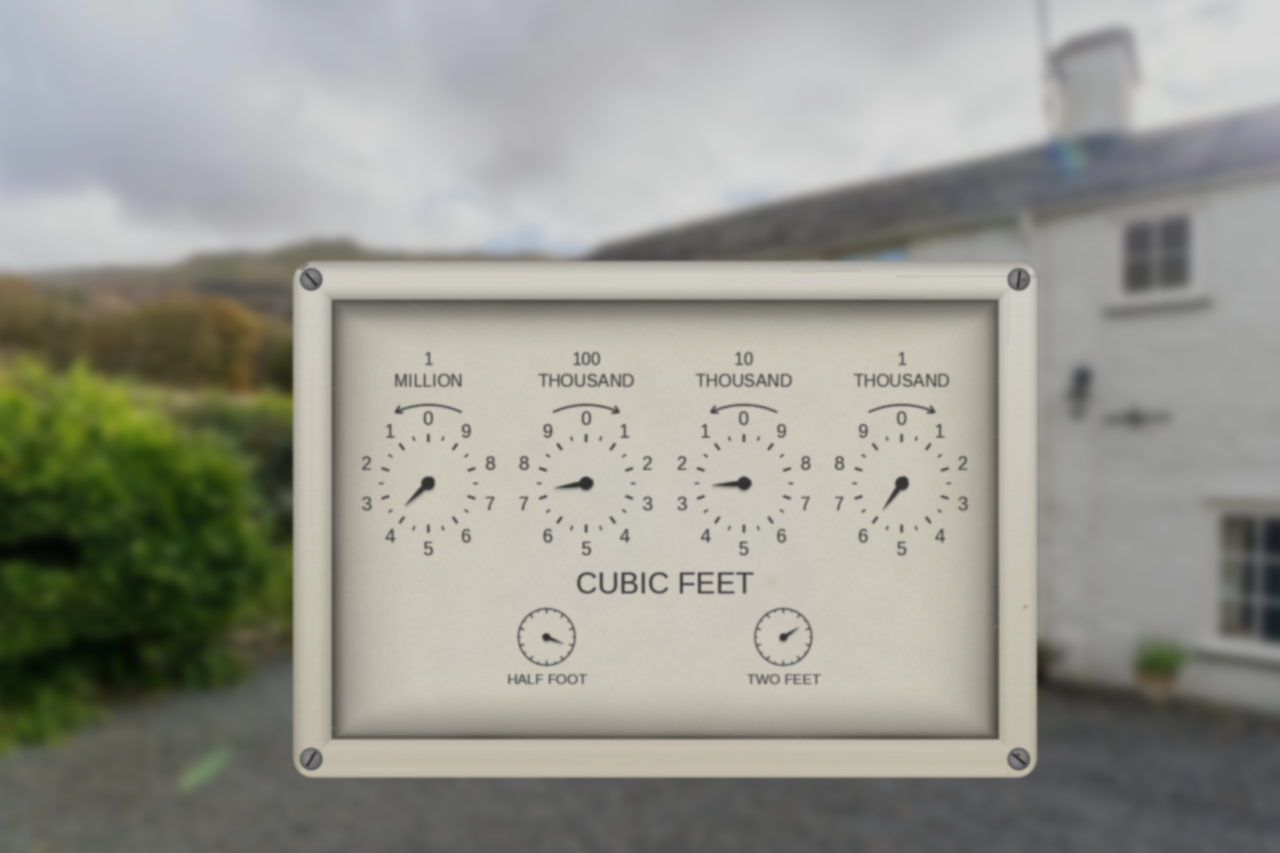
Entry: value=372600 unit=ft³
